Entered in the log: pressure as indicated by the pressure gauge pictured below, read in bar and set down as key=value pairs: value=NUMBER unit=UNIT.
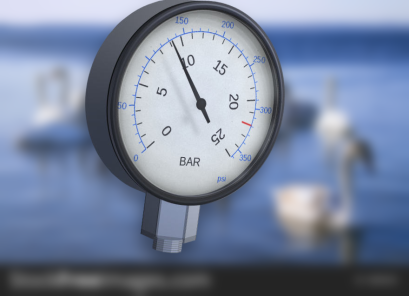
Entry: value=9 unit=bar
